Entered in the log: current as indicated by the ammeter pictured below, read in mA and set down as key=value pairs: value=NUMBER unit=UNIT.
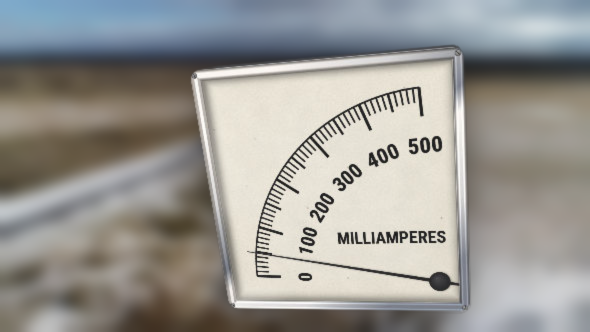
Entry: value=50 unit=mA
